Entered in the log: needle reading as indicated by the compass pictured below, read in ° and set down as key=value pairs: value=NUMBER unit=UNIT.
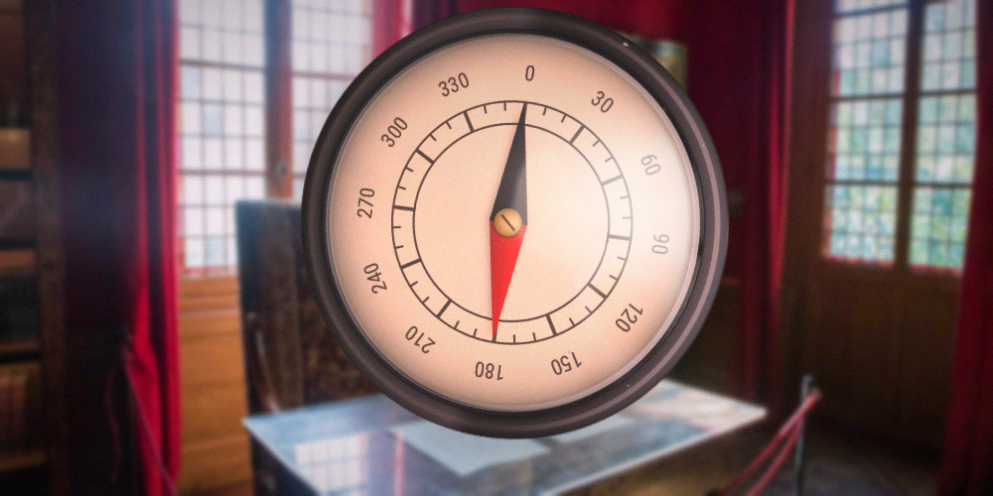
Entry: value=180 unit=°
